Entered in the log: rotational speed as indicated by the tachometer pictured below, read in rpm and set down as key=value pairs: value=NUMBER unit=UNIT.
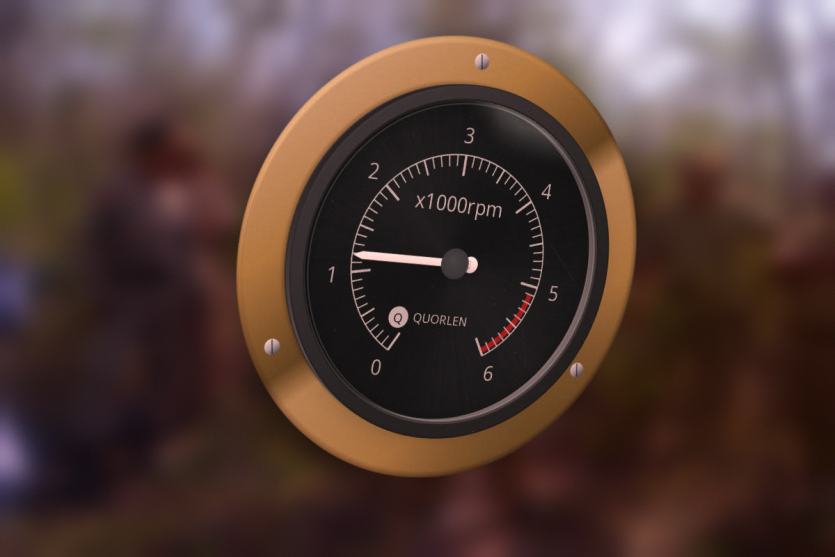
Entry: value=1200 unit=rpm
